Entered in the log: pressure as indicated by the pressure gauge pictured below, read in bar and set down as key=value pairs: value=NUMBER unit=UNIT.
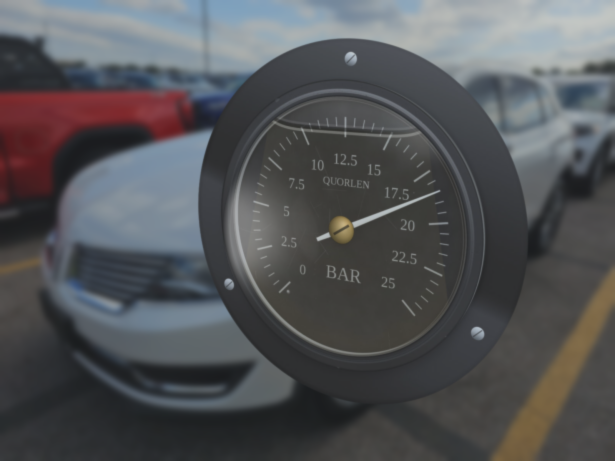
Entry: value=18.5 unit=bar
